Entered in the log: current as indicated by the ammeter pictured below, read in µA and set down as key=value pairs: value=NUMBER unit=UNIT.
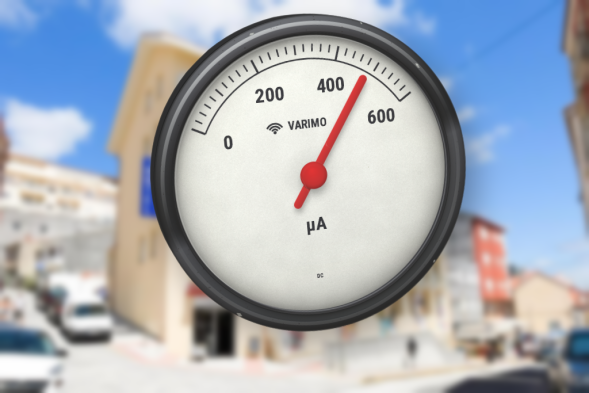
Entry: value=480 unit=µA
